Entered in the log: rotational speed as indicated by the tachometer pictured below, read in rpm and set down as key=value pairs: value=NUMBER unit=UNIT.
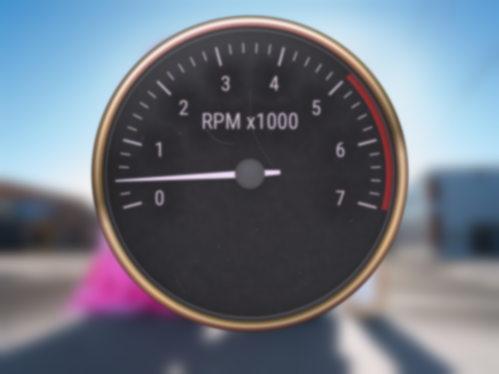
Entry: value=400 unit=rpm
